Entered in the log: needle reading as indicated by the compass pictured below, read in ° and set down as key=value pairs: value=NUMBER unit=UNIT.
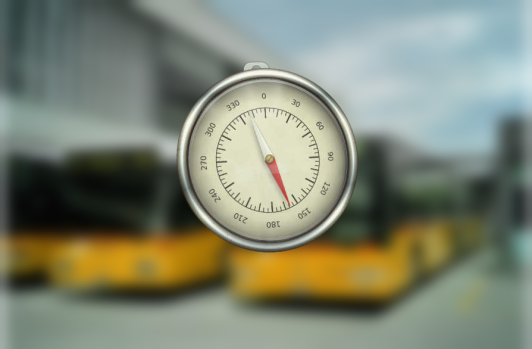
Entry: value=160 unit=°
